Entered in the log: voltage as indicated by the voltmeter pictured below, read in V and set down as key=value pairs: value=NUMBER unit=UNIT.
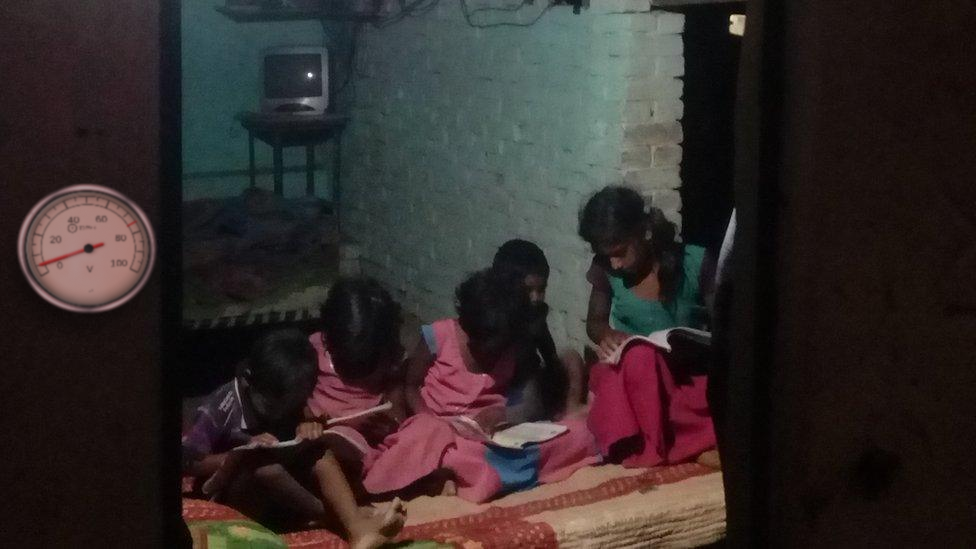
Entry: value=5 unit=V
